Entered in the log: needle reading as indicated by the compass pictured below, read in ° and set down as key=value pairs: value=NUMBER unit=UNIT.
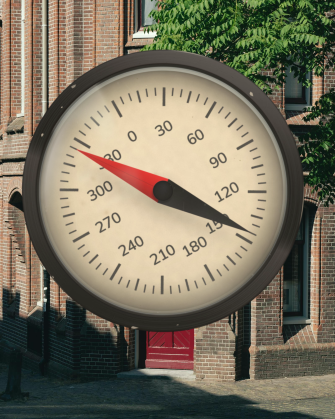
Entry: value=325 unit=°
